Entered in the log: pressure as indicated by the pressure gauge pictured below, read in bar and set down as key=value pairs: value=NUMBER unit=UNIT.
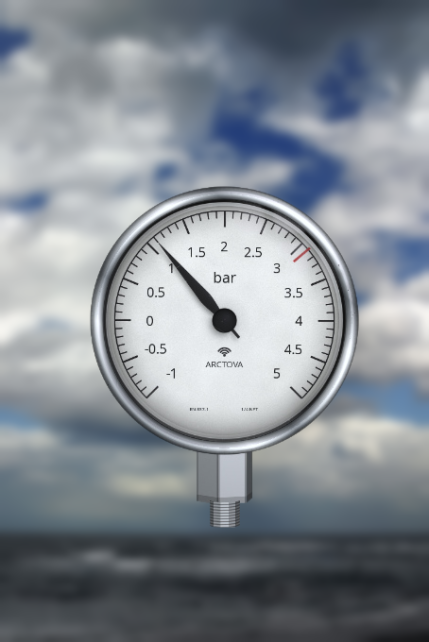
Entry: value=1.1 unit=bar
